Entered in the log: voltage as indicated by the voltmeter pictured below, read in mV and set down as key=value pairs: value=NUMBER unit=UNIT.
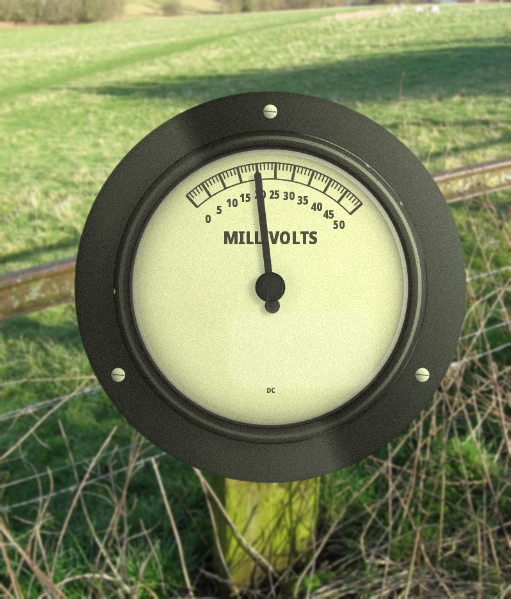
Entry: value=20 unit=mV
